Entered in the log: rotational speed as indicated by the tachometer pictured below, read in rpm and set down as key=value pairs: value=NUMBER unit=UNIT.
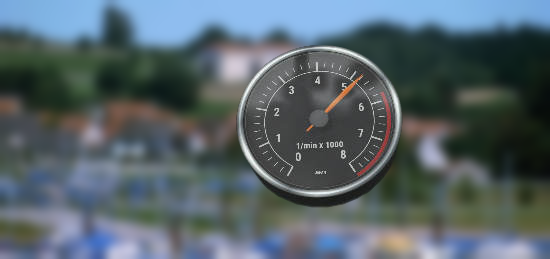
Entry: value=5200 unit=rpm
